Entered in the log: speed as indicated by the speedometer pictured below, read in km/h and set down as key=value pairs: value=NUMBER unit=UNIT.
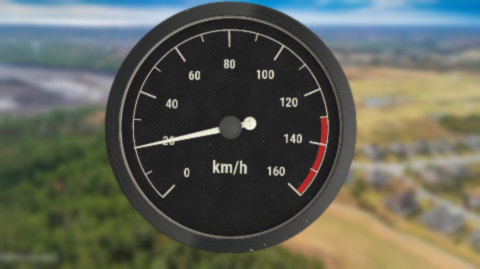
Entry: value=20 unit=km/h
